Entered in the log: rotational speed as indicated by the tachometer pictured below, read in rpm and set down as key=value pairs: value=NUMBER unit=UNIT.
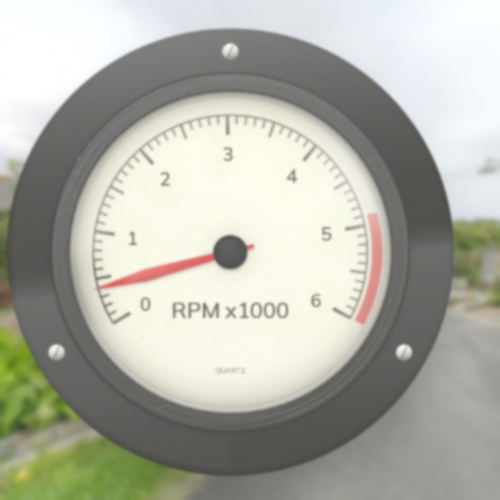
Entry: value=400 unit=rpm
